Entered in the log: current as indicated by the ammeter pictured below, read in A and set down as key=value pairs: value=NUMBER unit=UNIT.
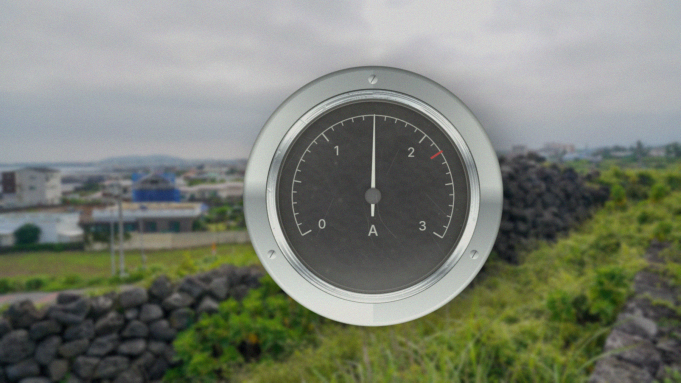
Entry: value=1.5 unit=A
